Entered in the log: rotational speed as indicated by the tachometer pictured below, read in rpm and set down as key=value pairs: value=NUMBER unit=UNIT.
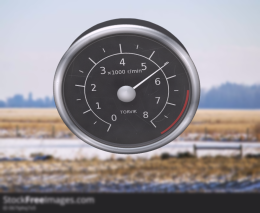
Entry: value=5500 unit=rpm
